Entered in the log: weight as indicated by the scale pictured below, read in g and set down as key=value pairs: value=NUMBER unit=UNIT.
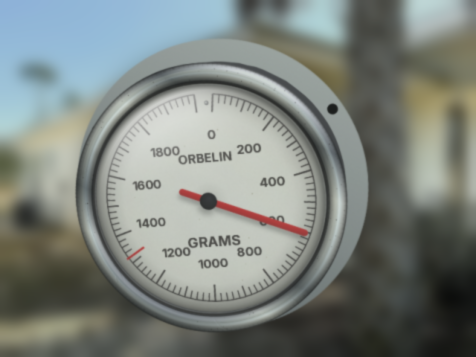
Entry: value=600 unit=g
